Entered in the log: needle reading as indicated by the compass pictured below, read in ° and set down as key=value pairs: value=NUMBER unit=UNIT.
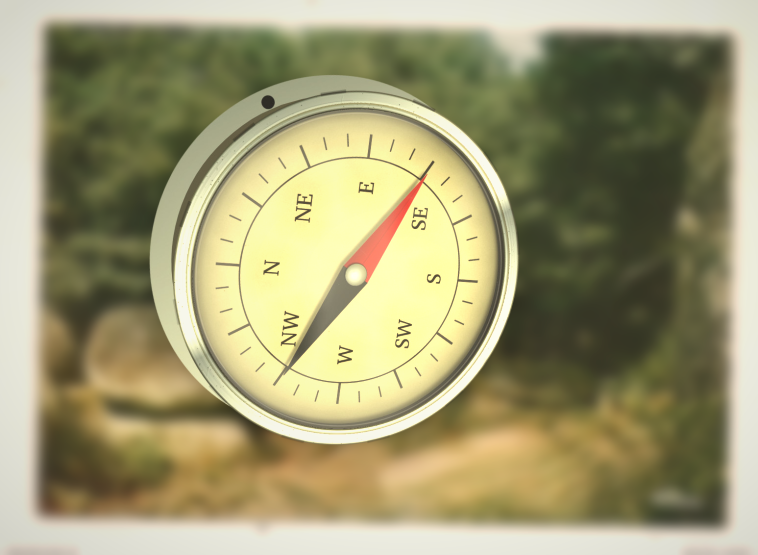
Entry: value=120 unit=°
